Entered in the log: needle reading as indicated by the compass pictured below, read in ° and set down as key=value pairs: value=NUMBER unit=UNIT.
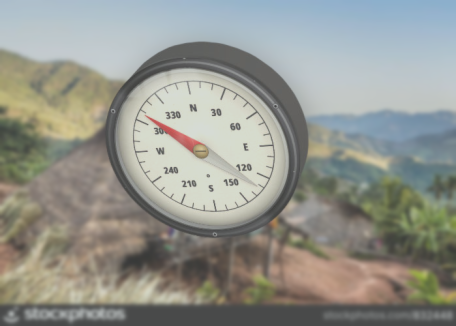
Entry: value=310 unit=°
